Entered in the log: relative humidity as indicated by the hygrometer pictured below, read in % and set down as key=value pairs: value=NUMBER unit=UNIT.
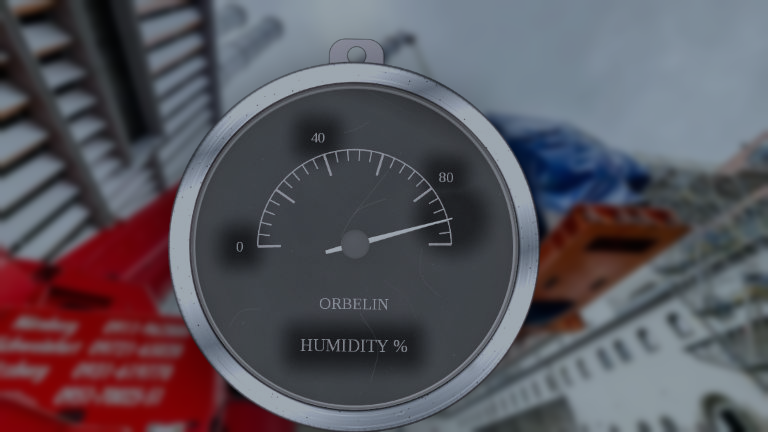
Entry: value=92 unit=%
